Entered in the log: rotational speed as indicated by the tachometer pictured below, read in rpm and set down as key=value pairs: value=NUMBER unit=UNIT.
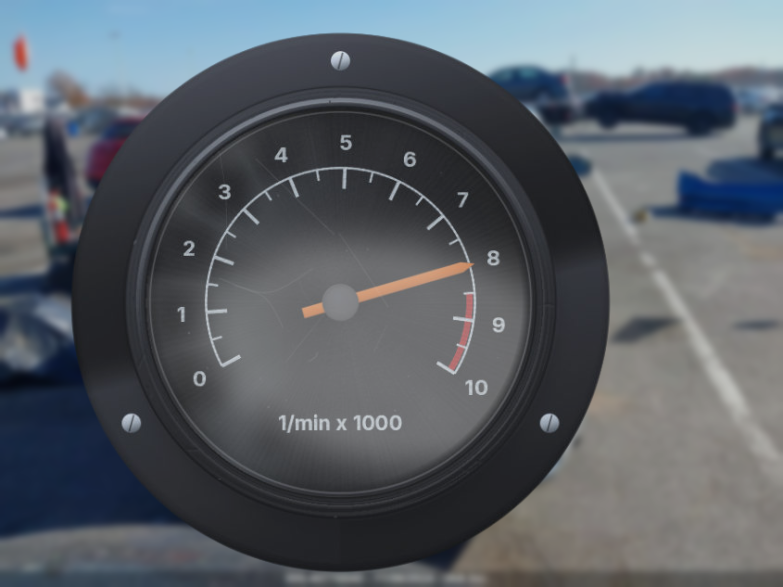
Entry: value=8000 unit=rpm
